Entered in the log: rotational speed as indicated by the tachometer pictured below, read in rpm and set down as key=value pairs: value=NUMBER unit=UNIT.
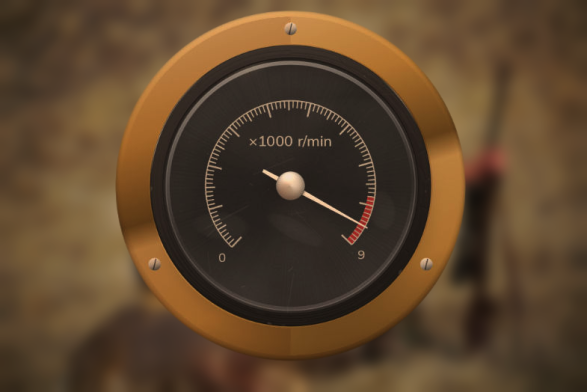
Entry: value=8500 unit=rpm
